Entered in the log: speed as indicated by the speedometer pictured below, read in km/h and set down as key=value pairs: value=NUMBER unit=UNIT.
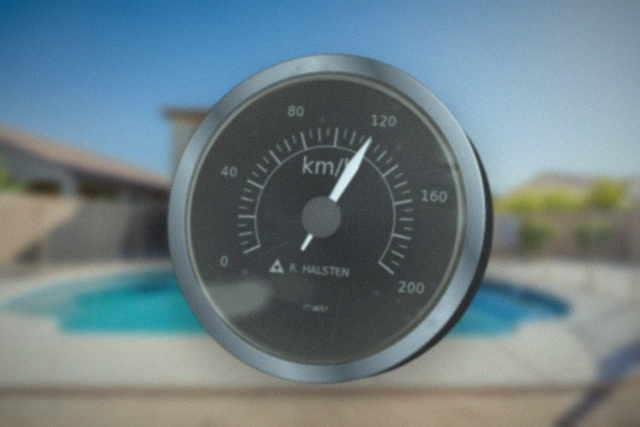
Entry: value=120 unit=km/h
